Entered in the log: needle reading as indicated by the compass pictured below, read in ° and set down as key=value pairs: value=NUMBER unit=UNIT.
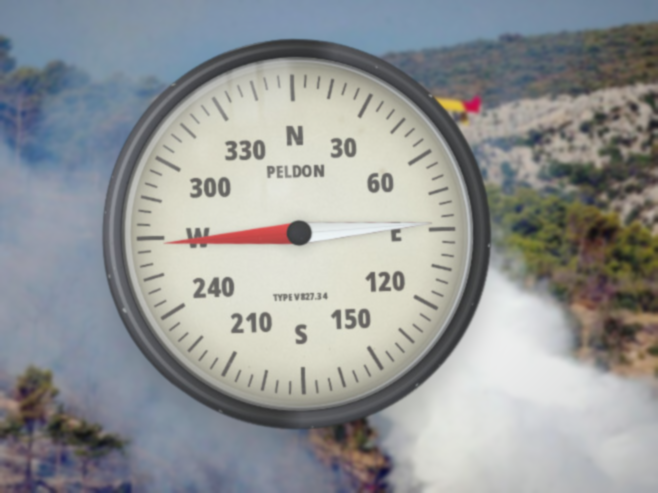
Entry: value=267.5 unit=°
